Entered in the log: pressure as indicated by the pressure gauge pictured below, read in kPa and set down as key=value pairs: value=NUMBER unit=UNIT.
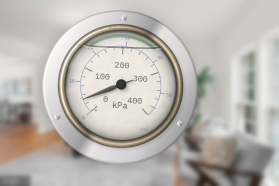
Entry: value=30 unit=kPa
